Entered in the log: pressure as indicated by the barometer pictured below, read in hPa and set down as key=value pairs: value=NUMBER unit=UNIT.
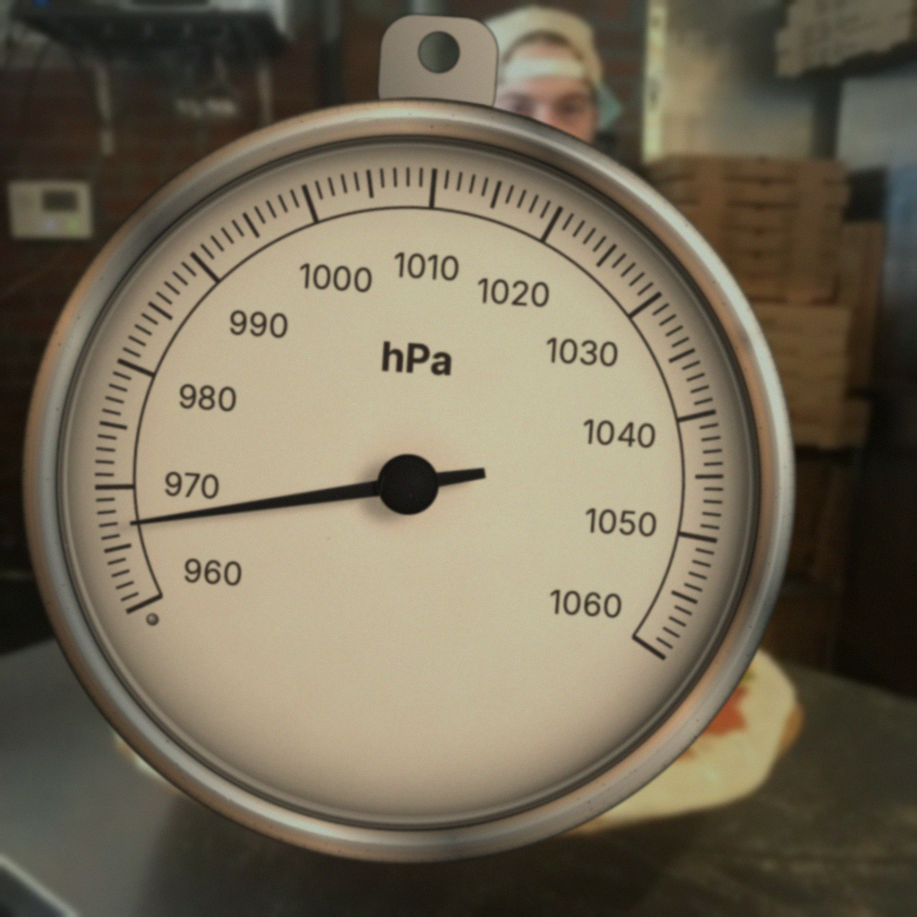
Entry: value=967 unit=hPa
